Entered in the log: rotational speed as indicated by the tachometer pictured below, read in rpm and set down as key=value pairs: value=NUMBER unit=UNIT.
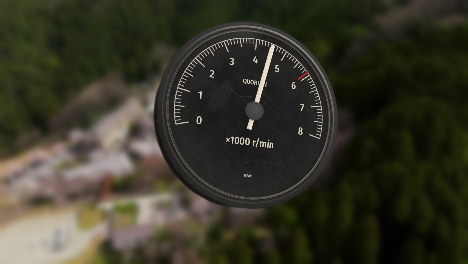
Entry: value=4500 unit=rpm
